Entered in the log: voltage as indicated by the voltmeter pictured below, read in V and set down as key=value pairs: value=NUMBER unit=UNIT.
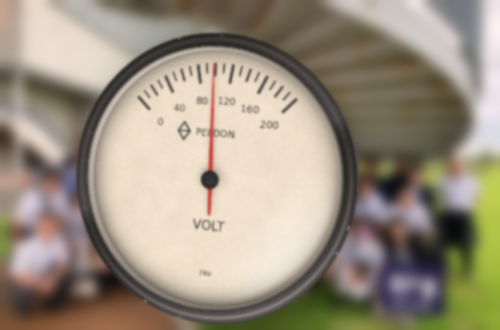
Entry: value=100 unit=V
